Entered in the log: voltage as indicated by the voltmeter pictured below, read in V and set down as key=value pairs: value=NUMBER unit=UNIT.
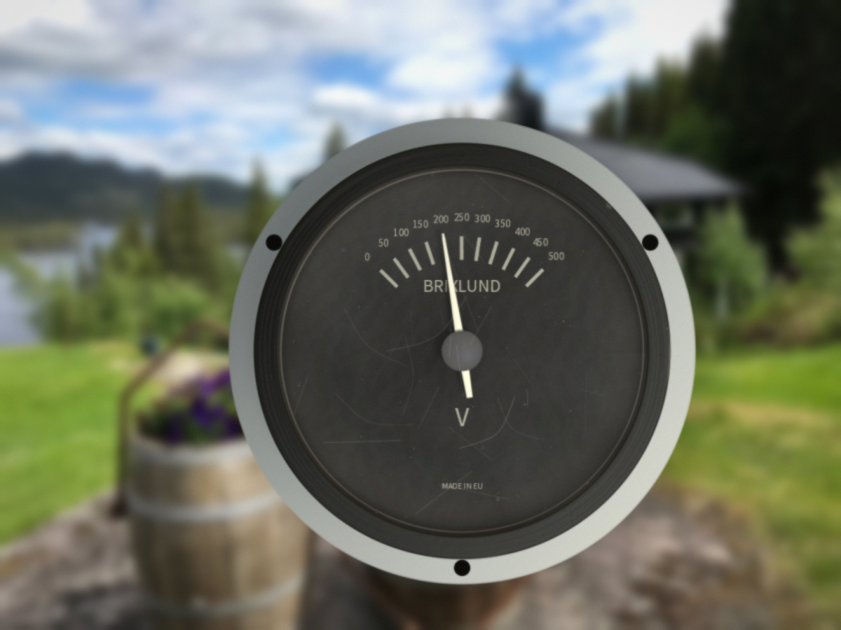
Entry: value=200 unit=V
